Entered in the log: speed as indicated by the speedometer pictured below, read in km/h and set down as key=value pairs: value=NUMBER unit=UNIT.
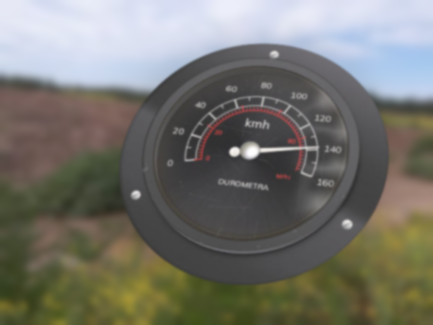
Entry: value=140 unit=km/h
